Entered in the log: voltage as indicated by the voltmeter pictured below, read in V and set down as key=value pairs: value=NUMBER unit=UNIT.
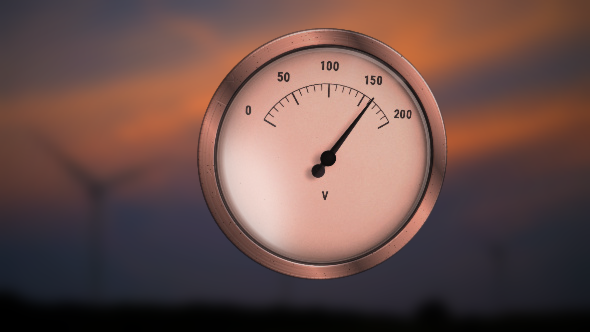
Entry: value=160 unit=V
